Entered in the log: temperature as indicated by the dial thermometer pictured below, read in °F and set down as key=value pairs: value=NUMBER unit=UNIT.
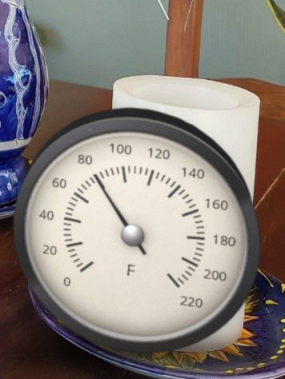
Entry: value=80 unit=°F
